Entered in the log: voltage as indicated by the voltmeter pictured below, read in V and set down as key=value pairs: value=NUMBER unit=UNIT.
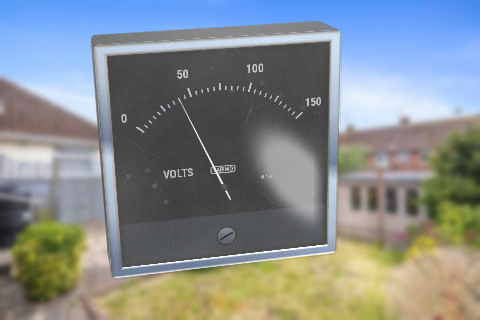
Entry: value=40 unit=V
